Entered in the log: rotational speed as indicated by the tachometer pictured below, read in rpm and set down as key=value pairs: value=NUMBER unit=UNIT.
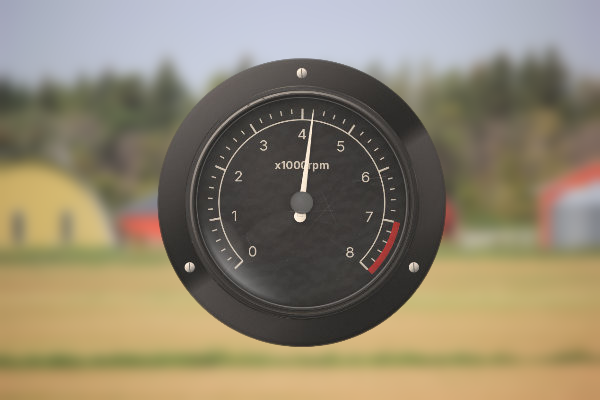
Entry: value=4200 unit=rpm
